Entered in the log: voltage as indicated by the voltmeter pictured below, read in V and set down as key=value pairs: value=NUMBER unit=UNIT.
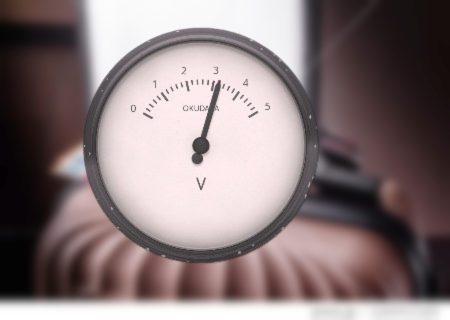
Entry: value=3.2 unit=V
